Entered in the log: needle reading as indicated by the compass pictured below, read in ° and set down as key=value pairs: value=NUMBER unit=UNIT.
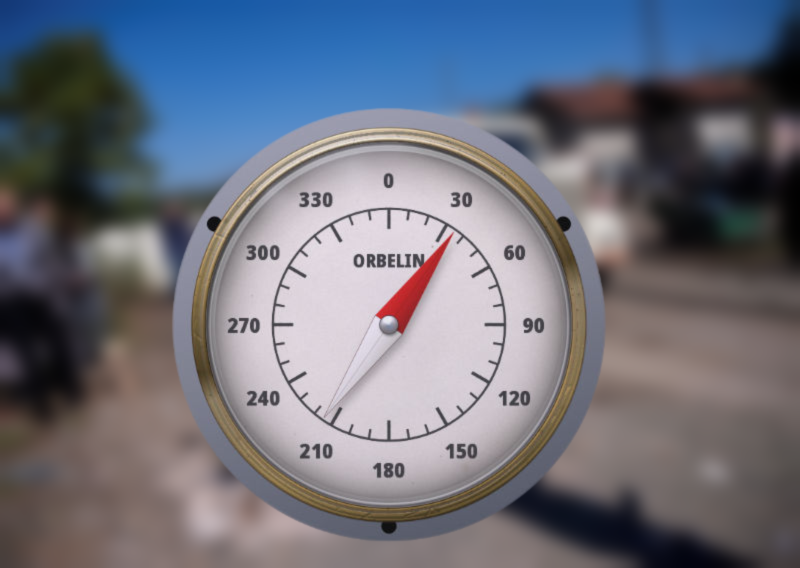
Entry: value=35 unit=°
